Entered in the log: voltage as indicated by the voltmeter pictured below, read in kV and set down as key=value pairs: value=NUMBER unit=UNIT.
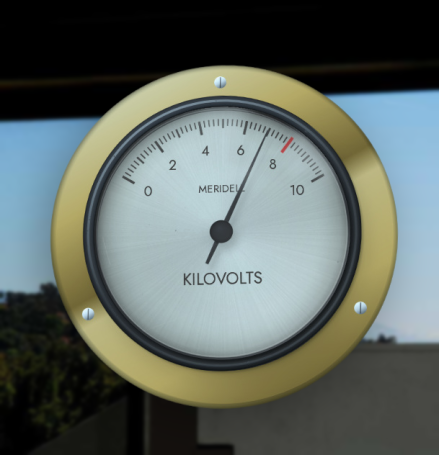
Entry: value=7 unit=kV
